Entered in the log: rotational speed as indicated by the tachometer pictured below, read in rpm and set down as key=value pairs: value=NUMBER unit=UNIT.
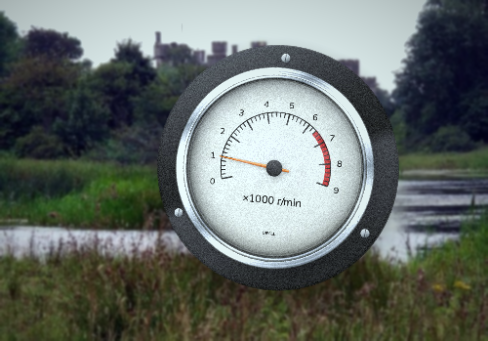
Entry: value=1000 unit=rpm
